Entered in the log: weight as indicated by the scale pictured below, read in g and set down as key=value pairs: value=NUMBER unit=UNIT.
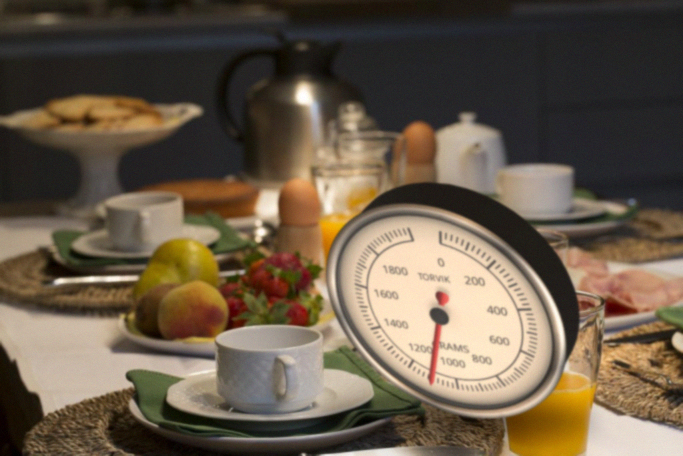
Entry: value=1100 unit=g
